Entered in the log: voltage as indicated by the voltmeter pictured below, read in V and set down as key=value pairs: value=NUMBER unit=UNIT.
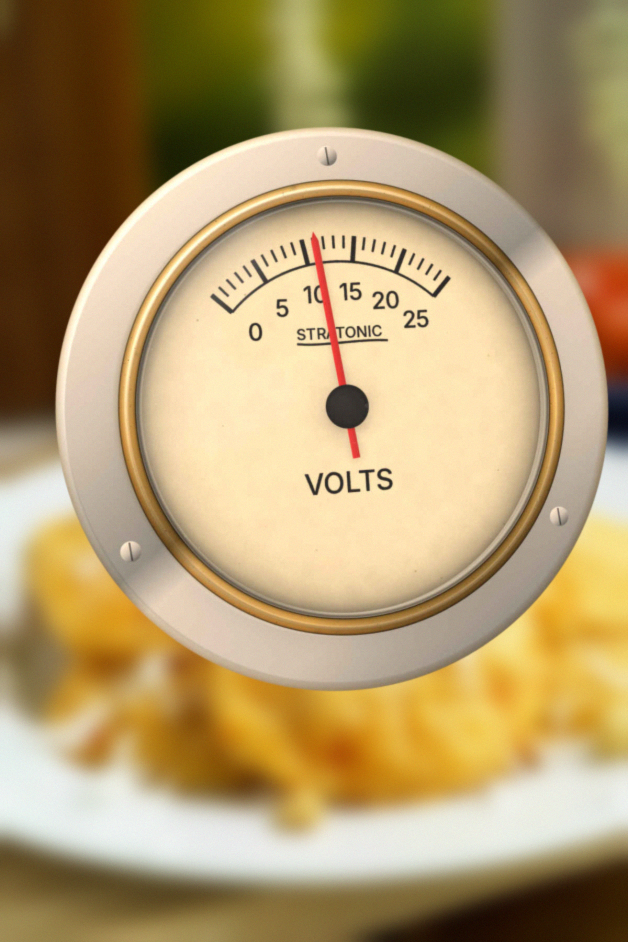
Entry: value=11 unit=V
